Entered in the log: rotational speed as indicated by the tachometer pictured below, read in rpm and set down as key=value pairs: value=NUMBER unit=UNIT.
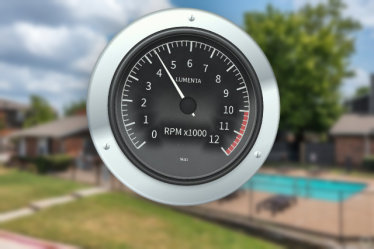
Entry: value=4400 unit=rpm
